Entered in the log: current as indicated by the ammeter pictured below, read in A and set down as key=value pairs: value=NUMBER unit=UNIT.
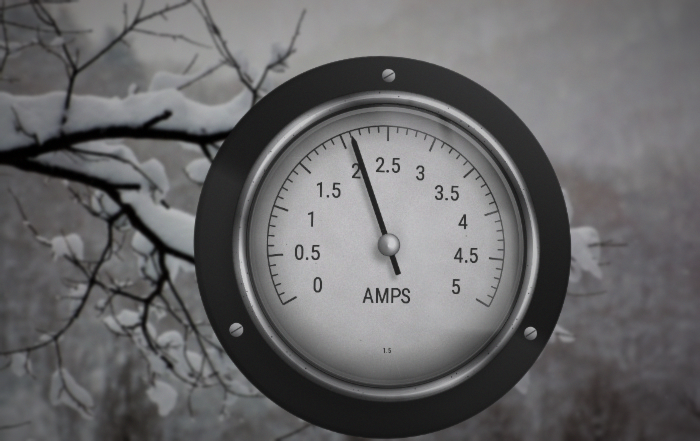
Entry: value=2.1 unit=A
